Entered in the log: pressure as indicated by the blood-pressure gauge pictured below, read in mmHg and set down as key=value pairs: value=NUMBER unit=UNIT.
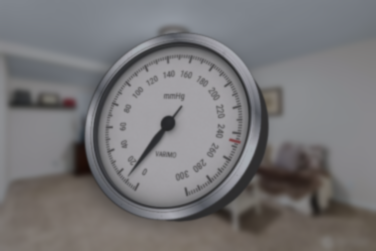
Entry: value=10 unit=mmHg
